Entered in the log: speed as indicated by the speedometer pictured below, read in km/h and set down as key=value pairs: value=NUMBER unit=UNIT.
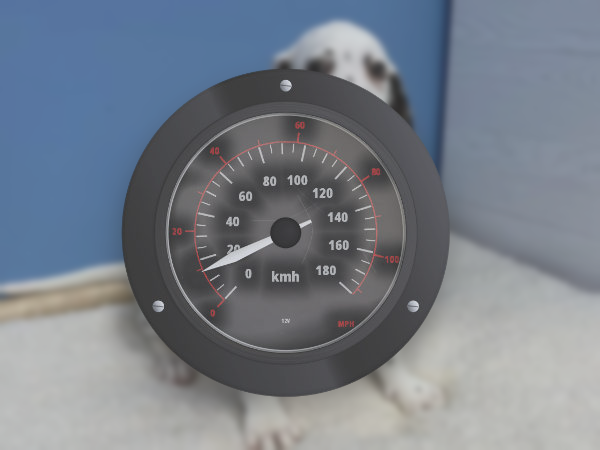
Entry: value=15 unit=km/h
